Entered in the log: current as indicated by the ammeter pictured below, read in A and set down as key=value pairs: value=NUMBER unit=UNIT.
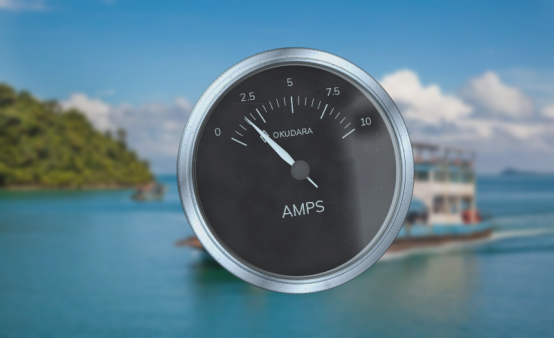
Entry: value=1.5 unit=A
